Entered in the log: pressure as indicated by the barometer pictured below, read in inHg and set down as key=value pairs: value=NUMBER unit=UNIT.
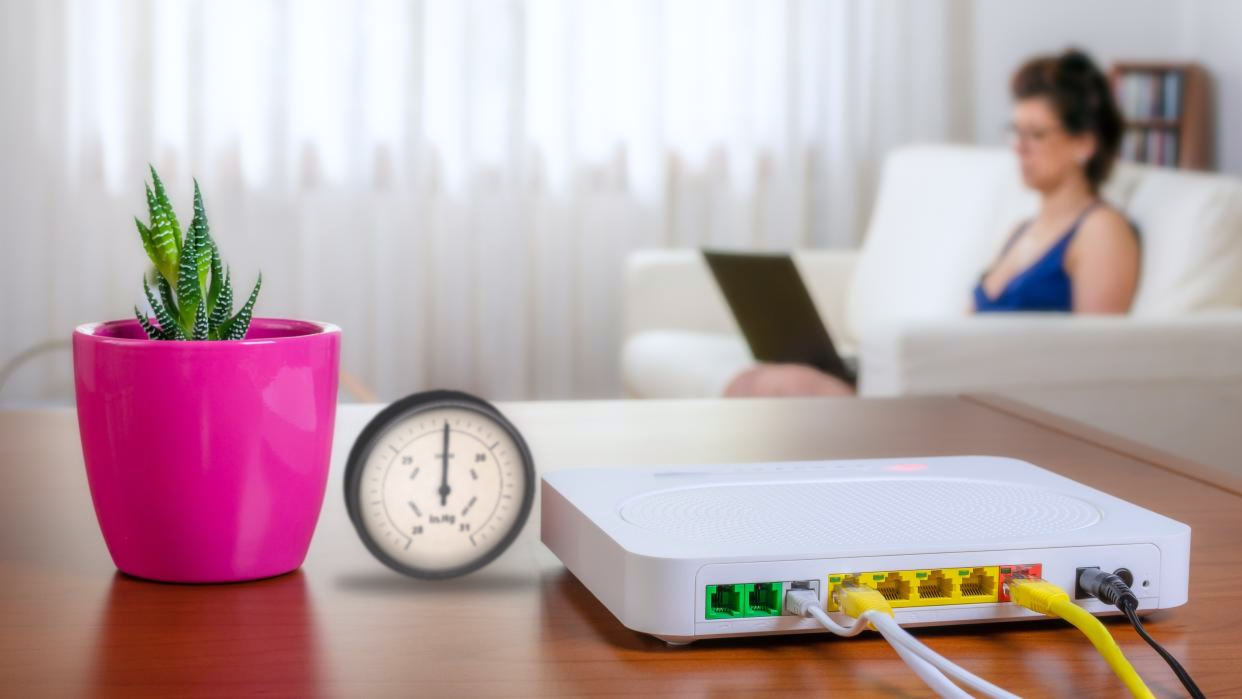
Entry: value=29.5 unit=inHg
